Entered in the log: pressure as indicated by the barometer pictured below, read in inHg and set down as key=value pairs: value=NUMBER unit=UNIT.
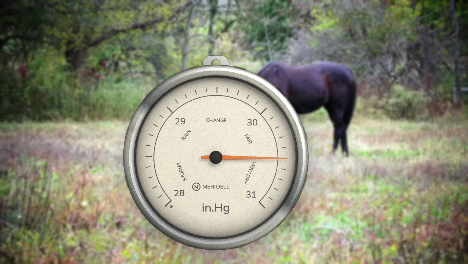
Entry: value=30.5 unit=inHg
